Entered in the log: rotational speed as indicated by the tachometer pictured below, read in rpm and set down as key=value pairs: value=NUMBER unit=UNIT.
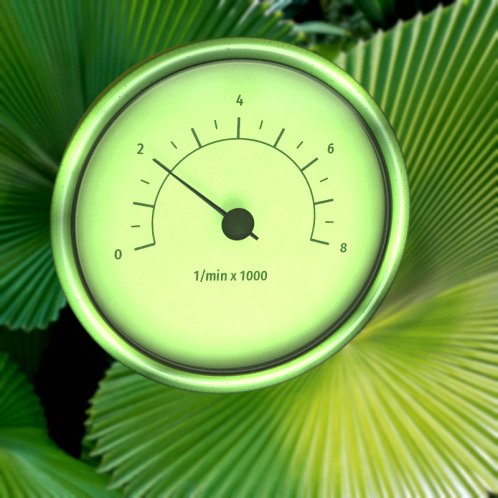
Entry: value=2000 unit=rpm
